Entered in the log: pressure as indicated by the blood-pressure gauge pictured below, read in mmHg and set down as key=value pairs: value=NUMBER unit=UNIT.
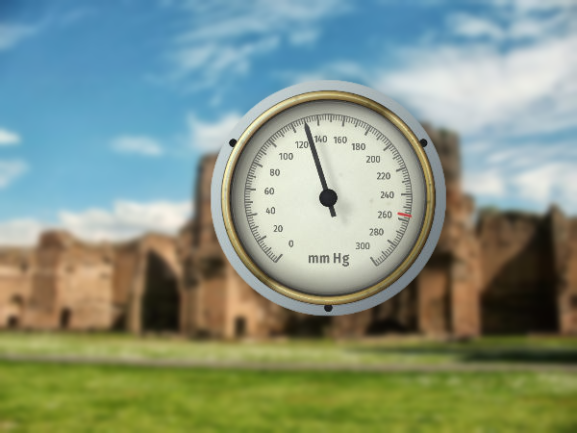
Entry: value=130 unit=mmHg
